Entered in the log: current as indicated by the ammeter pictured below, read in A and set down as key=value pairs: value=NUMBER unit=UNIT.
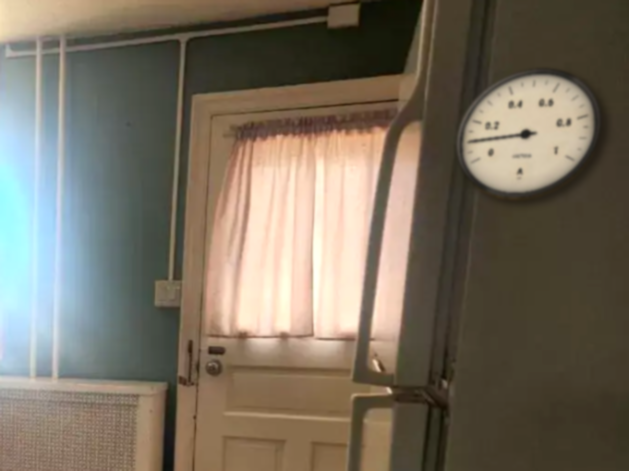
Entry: value=0.1 unit=A
